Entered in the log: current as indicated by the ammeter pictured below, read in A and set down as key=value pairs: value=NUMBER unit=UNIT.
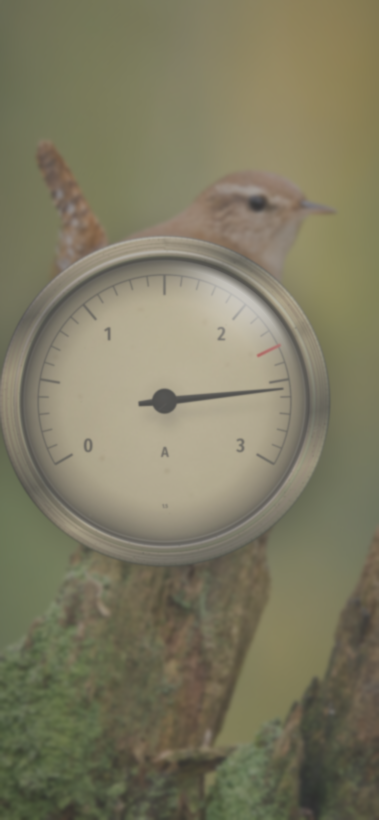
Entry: value=2.55 unit=A
